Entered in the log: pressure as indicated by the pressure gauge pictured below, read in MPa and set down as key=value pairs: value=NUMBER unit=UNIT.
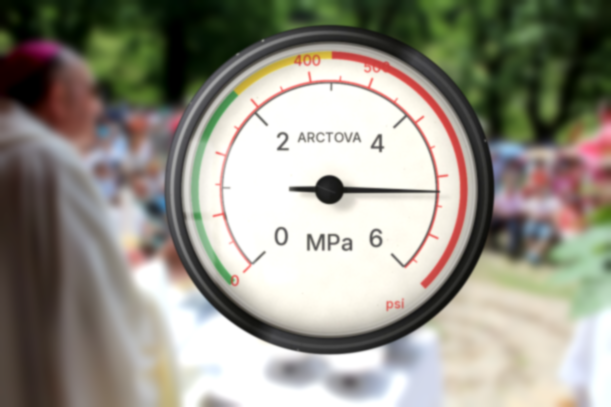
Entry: value=5 unit=MPa
